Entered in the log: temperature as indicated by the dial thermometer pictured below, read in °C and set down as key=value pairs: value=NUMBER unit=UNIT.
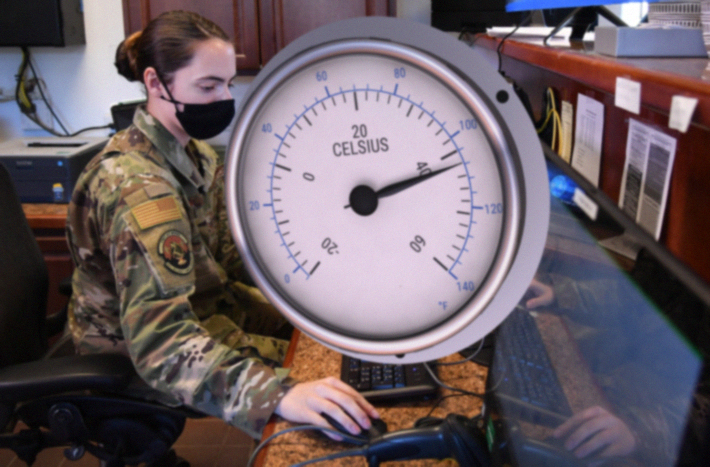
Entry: value=42 unit=°C
